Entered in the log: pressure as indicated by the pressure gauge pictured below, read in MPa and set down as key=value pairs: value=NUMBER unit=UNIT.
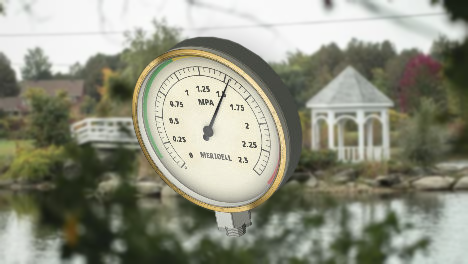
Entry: value=1.55 unit=MPa
